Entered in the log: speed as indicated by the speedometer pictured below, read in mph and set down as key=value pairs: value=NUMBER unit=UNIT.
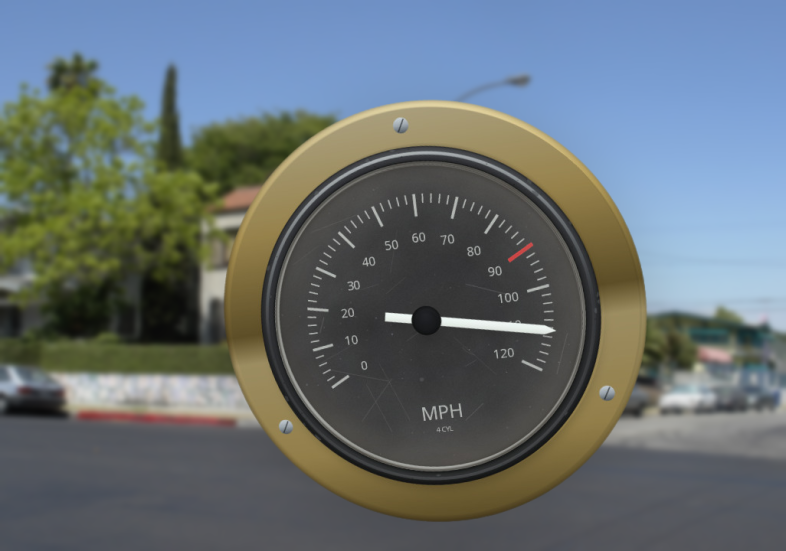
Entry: value=110 unit=mph
